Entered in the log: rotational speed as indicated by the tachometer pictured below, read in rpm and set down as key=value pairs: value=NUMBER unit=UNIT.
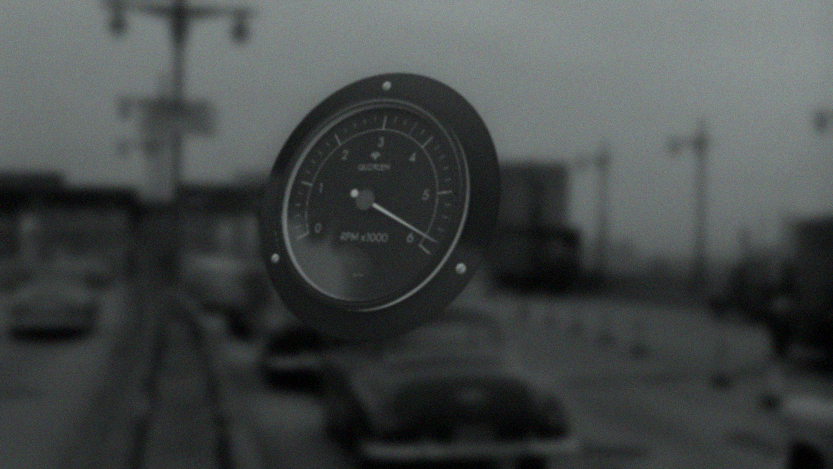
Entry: value=5800 unit=rpm
